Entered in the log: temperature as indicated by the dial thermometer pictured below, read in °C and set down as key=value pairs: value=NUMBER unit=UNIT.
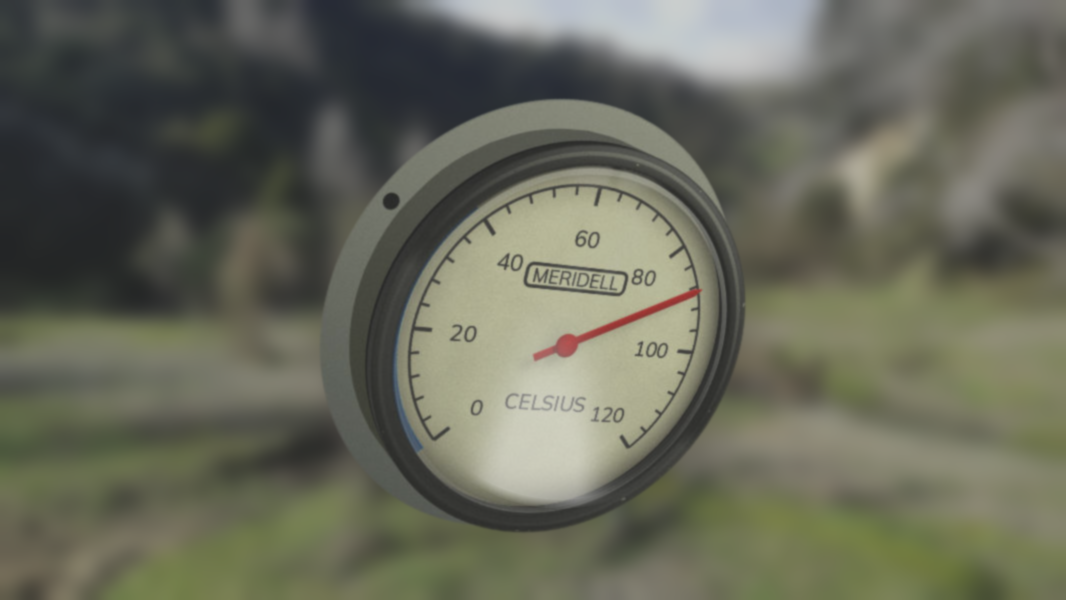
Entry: value=88 unit=°C
